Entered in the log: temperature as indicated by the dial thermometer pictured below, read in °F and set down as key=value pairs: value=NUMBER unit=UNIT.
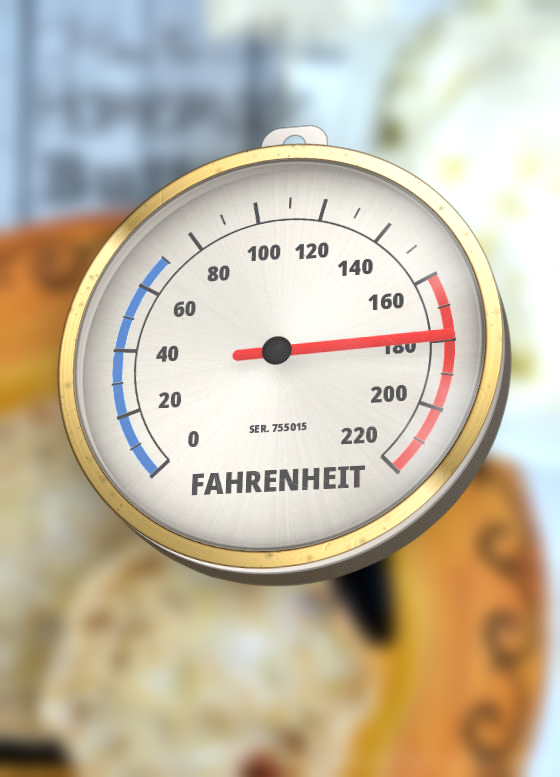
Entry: value=180 unit=°F
